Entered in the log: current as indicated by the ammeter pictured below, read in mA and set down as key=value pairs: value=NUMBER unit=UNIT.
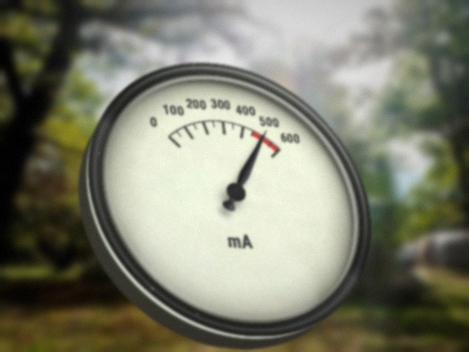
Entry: value=500 unit=mA
